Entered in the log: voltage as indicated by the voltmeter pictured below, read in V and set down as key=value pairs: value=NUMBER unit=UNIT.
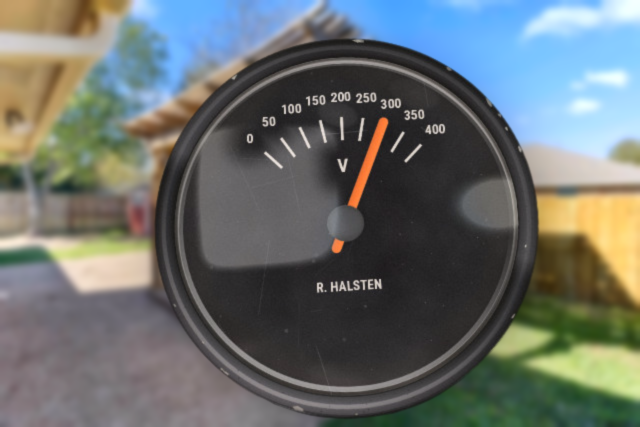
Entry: value=300 unit=V
